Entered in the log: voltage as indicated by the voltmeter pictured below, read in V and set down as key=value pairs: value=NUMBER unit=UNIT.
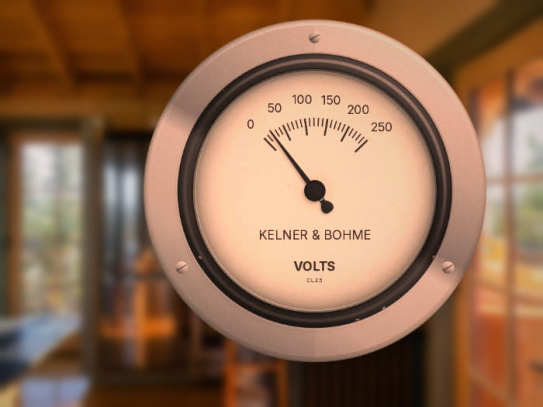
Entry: value=20 unit=V
